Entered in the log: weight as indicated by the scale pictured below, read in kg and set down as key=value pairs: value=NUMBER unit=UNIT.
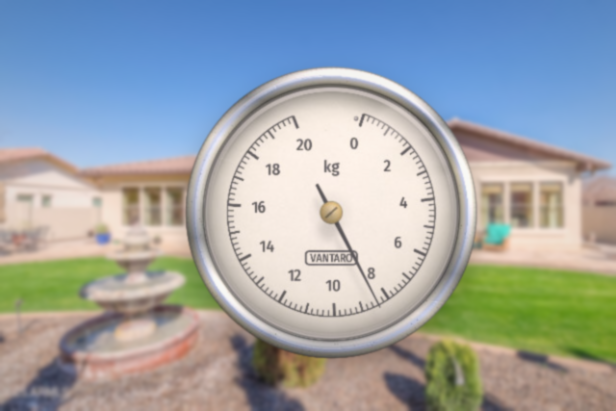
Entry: value=8.4 unit=kg
